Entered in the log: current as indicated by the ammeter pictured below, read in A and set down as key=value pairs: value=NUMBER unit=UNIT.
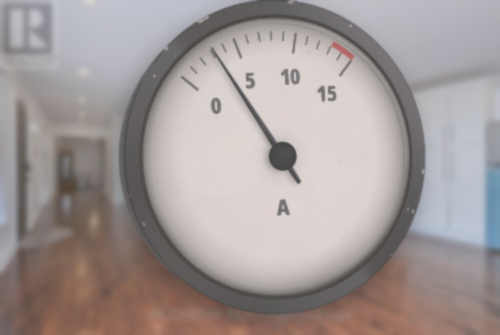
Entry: value=3 unit=A
